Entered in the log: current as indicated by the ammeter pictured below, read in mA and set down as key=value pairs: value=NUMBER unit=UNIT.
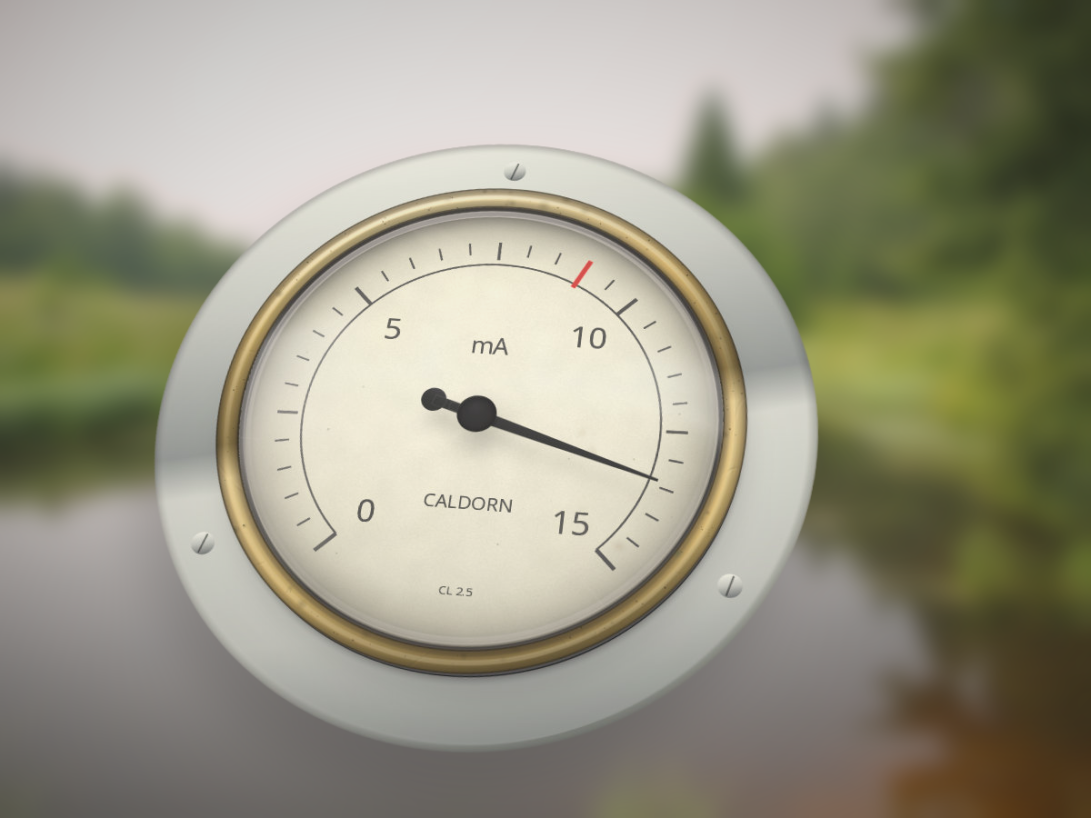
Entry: value=13.5 unit=mA
